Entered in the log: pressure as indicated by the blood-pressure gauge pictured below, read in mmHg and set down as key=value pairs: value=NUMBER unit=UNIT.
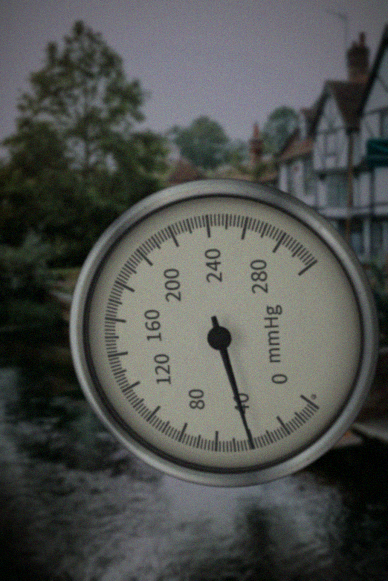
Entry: value=40 unit=mmHg
